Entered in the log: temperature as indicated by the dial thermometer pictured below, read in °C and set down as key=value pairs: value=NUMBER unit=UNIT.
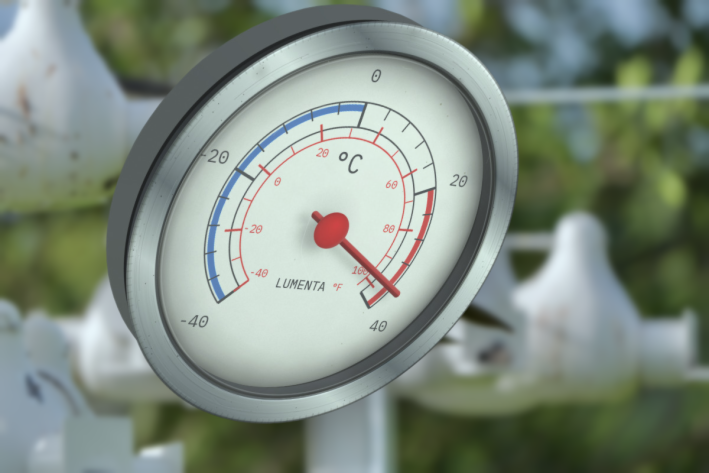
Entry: value=36 unit=°C
